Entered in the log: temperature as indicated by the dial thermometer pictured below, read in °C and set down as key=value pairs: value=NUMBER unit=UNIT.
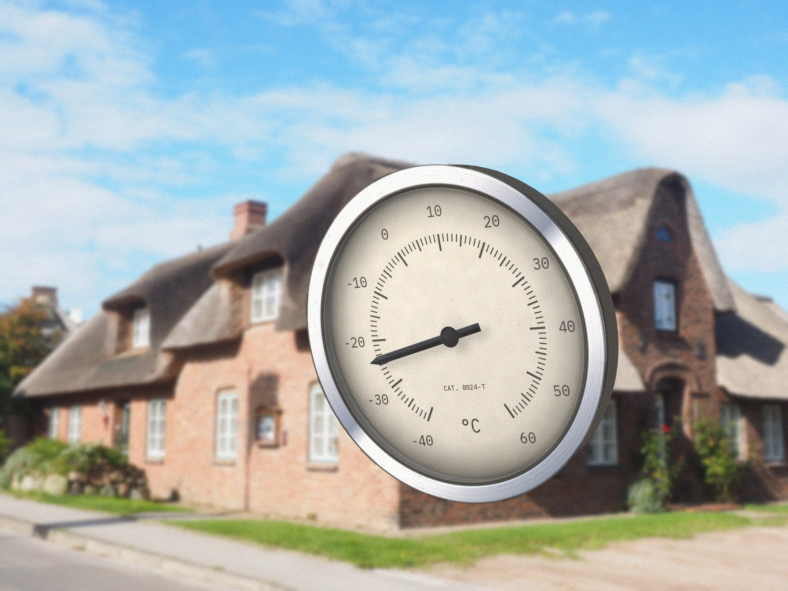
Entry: value=-24 unit=°C
